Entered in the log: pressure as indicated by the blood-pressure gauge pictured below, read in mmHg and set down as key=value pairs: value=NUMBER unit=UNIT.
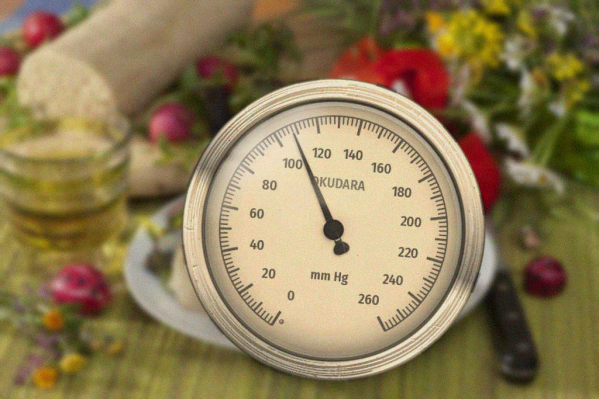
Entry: value=108 unit=mmHg
